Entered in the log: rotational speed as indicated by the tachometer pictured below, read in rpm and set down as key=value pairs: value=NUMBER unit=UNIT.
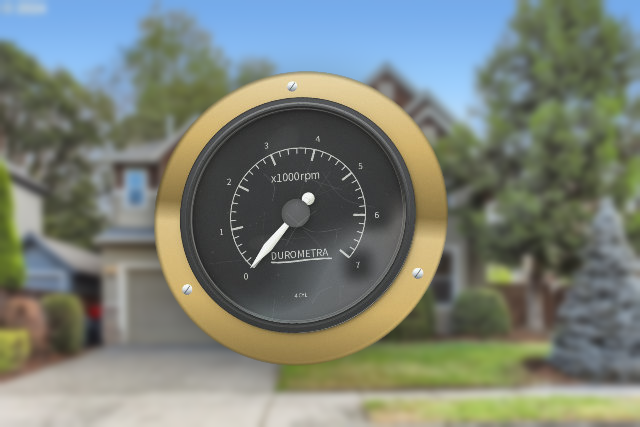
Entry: value=0 unit=rpm
